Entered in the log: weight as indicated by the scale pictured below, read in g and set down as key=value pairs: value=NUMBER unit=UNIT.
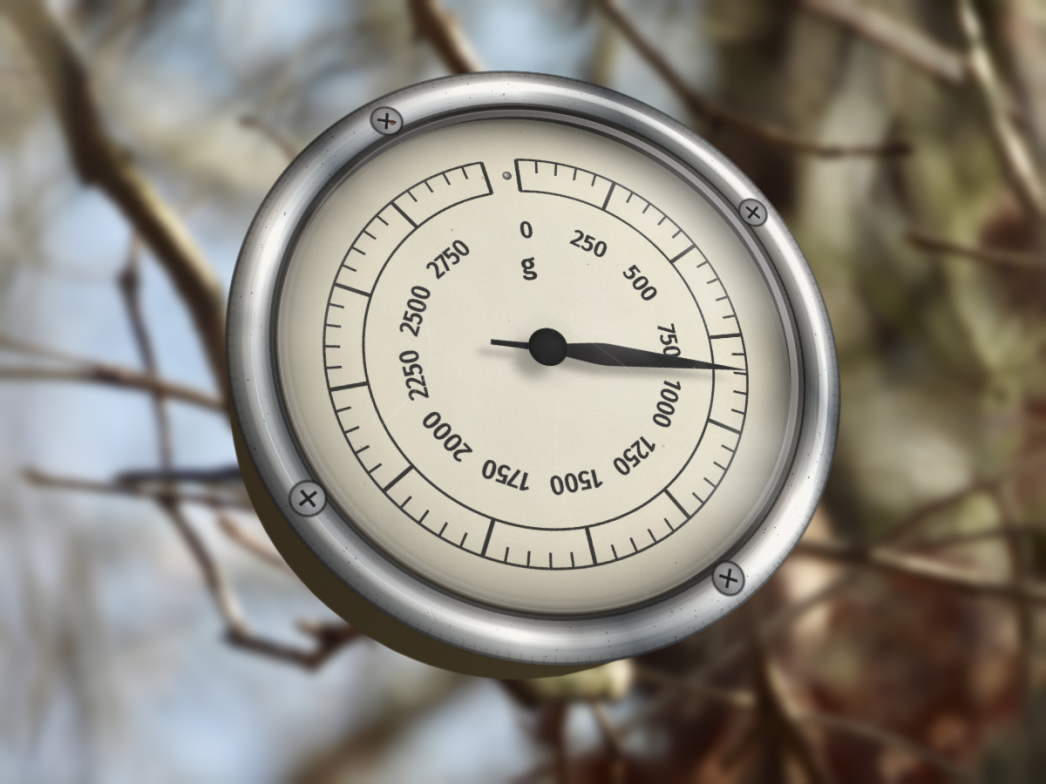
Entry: value=850 unit=g
